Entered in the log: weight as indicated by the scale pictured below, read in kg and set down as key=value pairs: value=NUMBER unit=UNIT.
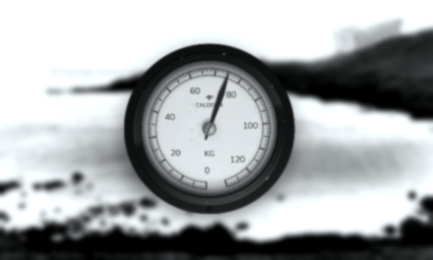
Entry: value=75 unit=kg
